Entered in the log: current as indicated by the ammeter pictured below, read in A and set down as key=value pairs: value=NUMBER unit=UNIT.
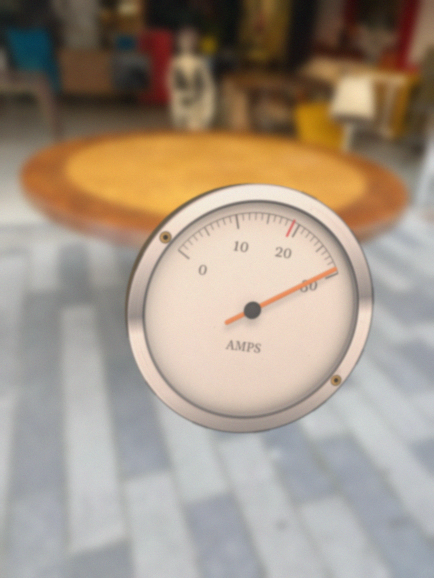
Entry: value=29 unit=A
